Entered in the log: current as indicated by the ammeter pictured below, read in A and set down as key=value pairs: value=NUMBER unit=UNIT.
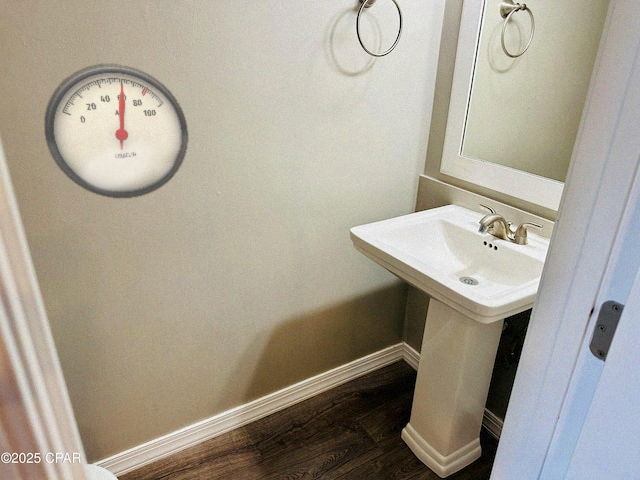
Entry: value=60 unit=A
